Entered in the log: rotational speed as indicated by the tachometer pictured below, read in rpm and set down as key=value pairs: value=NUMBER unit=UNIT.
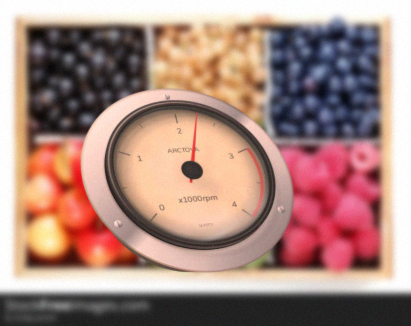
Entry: value=2250 unit=rpm
